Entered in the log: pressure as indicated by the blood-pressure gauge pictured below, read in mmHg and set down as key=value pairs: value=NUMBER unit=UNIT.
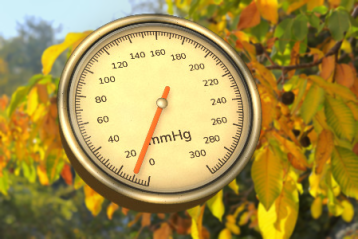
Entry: value=10 unit=mmHg
